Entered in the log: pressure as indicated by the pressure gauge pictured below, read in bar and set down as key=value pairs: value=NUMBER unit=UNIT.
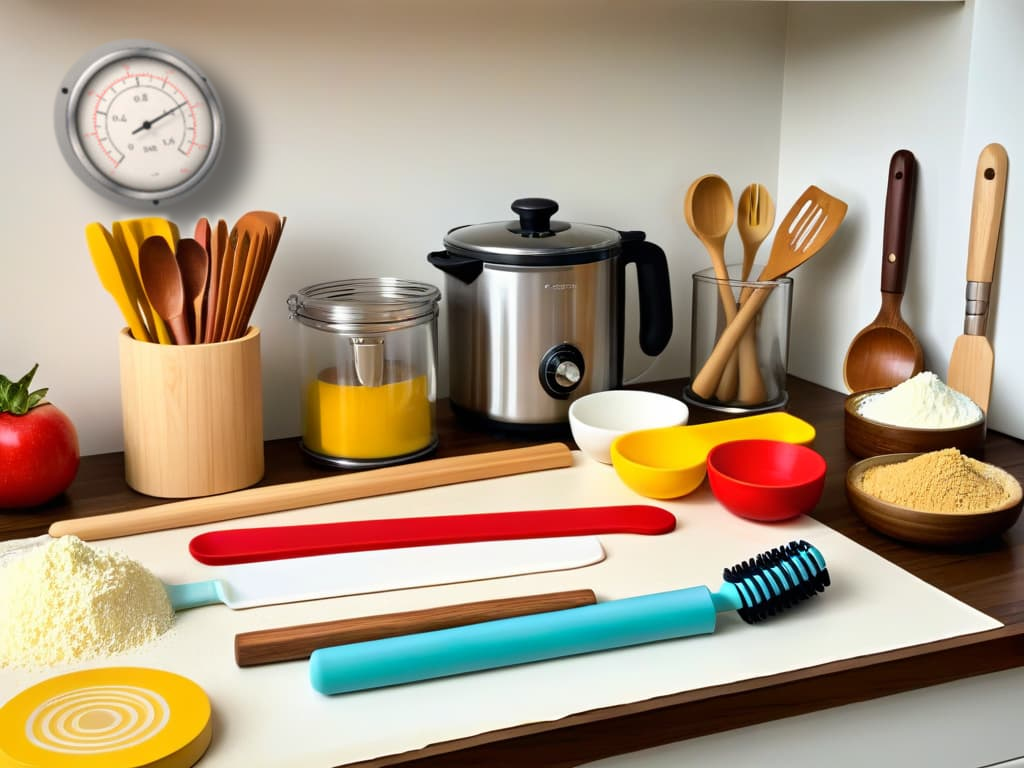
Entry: value=1.2 unit=bar
